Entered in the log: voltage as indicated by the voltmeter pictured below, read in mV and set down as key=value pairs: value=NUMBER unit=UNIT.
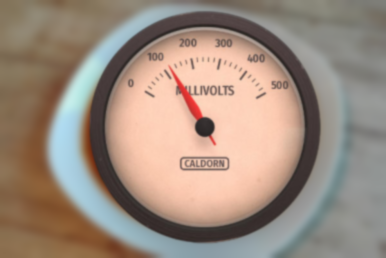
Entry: value=120 unit=mV
